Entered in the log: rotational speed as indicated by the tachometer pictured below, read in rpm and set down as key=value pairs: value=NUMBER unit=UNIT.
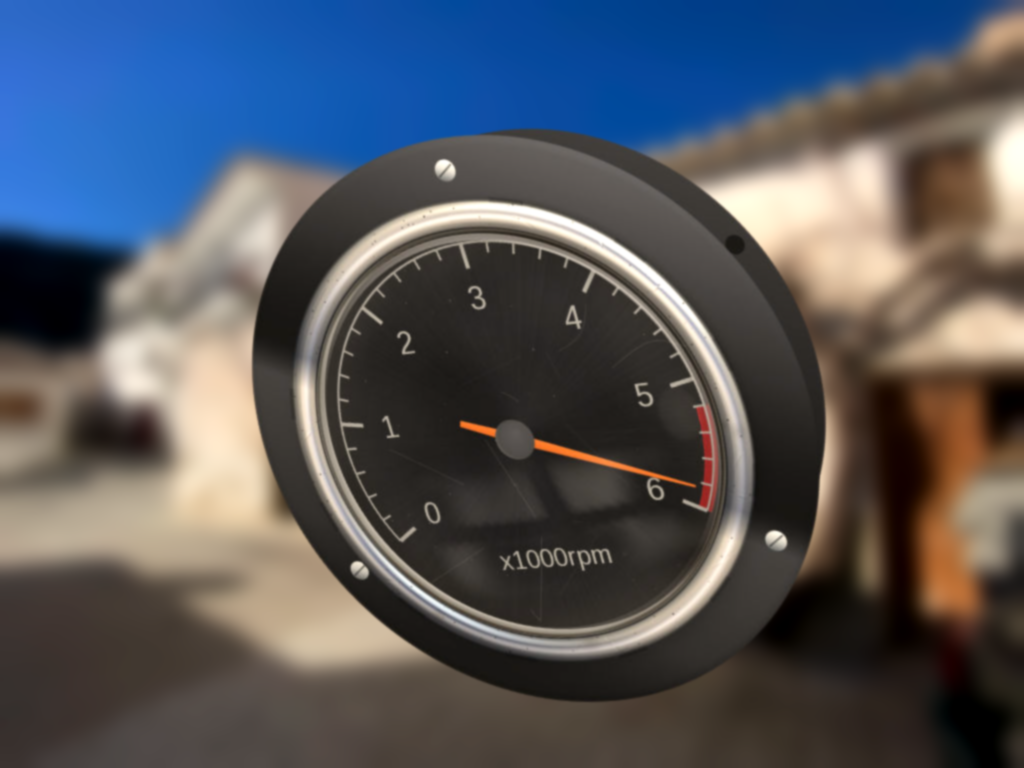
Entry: value=5800 unit=rpm
